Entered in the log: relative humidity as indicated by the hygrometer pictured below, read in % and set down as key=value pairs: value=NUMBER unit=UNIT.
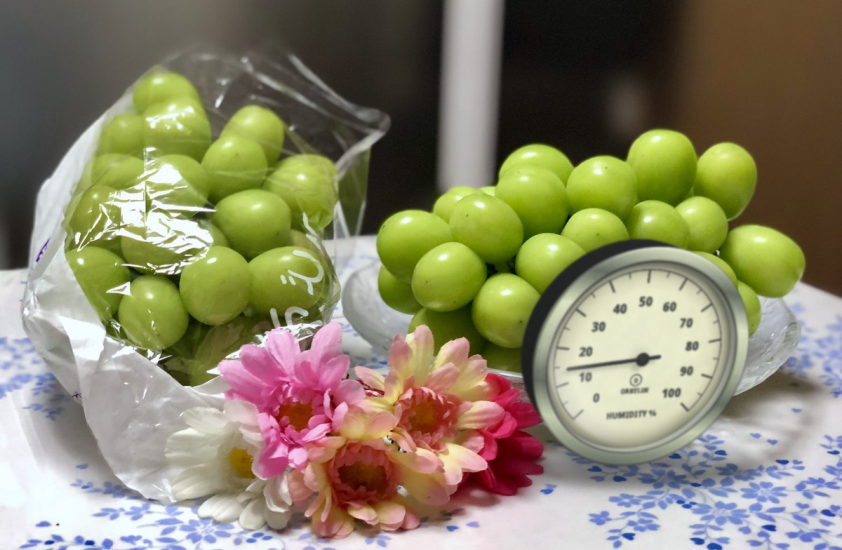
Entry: value=15 unit=%
